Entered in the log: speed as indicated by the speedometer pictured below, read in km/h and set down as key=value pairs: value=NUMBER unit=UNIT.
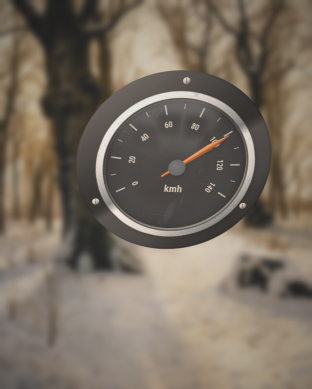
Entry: value=100 unit=km/h
